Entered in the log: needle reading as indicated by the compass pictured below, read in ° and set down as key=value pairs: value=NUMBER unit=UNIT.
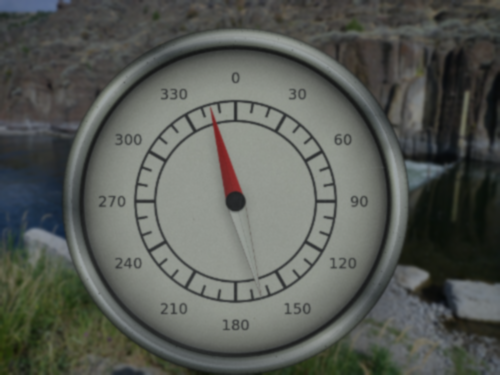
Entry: value=345 unit=°
